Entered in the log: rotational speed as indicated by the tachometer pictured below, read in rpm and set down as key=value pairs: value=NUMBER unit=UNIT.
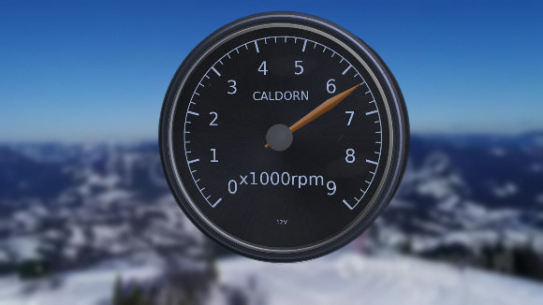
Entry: value=6400 unit=rpm
